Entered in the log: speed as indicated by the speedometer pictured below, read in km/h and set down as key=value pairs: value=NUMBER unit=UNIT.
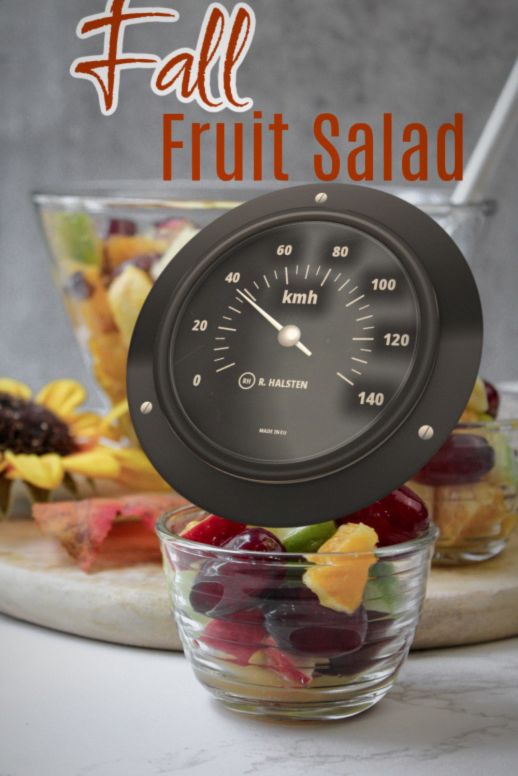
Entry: value=37.5 unit=km/h
